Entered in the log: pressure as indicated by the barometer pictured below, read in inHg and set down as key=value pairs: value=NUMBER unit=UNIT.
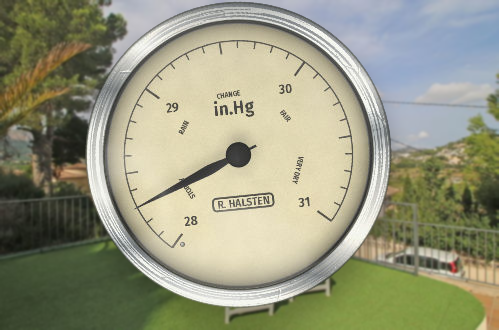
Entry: value=28.3 unit=inHg
